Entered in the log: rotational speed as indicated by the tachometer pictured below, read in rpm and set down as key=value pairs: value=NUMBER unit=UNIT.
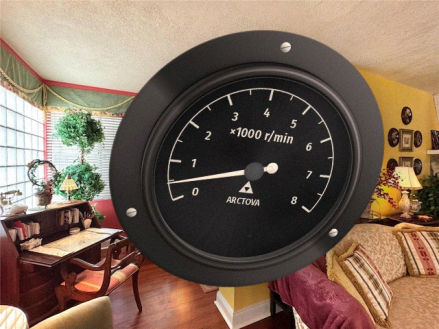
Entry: value=500 unit=rpm
